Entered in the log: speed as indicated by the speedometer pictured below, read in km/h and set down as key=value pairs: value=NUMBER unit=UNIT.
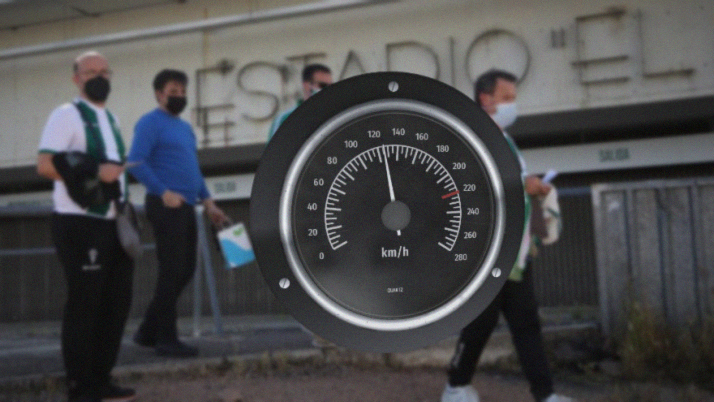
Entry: value=125 unit=km/h
